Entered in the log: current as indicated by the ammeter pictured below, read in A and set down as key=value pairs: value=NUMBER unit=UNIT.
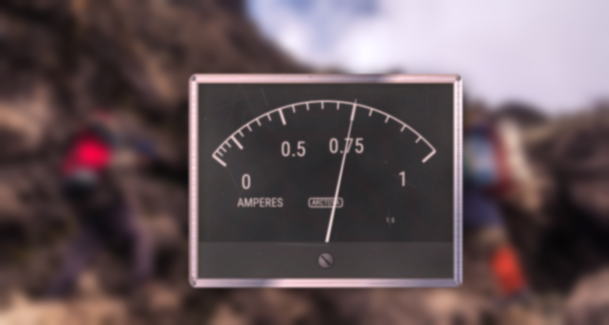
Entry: value=0.75 unit=A
